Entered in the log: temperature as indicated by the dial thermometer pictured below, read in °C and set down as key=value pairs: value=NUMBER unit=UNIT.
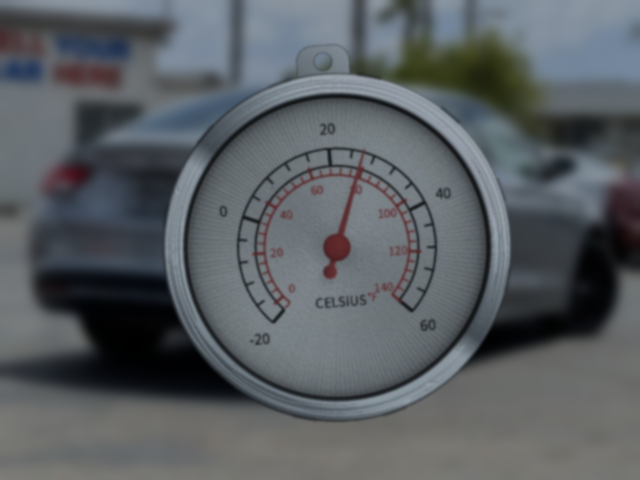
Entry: value=26 unit=°C
